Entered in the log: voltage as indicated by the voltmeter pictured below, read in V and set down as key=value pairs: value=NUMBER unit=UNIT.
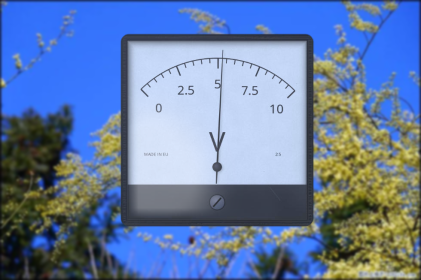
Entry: value=5.25 unit=V
